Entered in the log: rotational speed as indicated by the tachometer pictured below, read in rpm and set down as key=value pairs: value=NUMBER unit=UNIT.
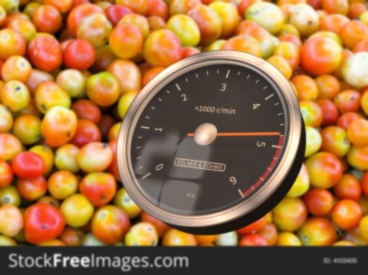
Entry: value=4800 unit=rpm
